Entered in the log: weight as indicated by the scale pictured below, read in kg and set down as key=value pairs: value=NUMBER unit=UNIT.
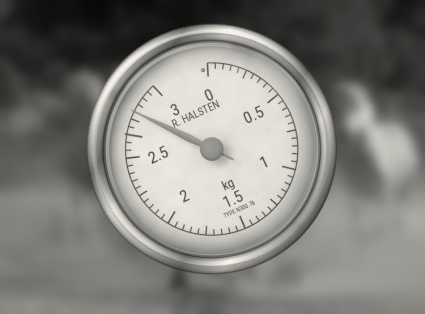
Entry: value=2.8 unit=kg
